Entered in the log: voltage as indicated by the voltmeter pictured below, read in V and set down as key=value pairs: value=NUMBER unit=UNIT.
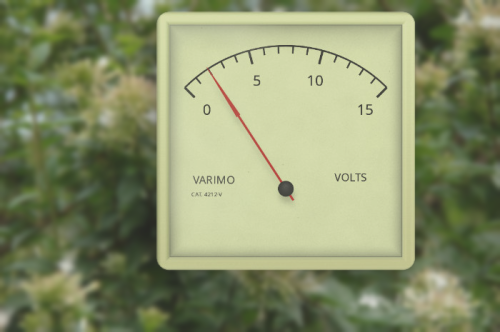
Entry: value=2 unit=V
